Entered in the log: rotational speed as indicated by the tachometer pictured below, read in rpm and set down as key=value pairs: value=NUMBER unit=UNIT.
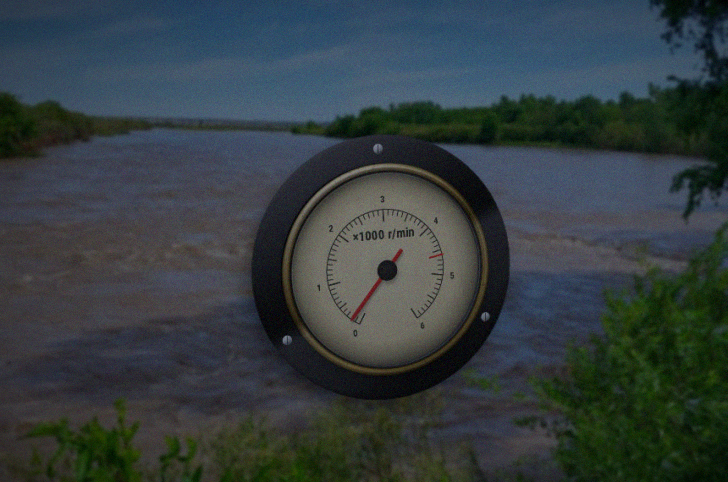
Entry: value=200 unit=rpm
